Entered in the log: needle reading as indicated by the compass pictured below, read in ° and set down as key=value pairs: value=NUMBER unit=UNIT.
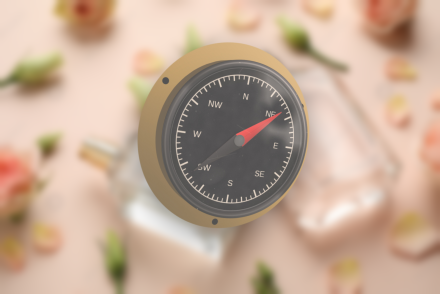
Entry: value=50 unit=°
